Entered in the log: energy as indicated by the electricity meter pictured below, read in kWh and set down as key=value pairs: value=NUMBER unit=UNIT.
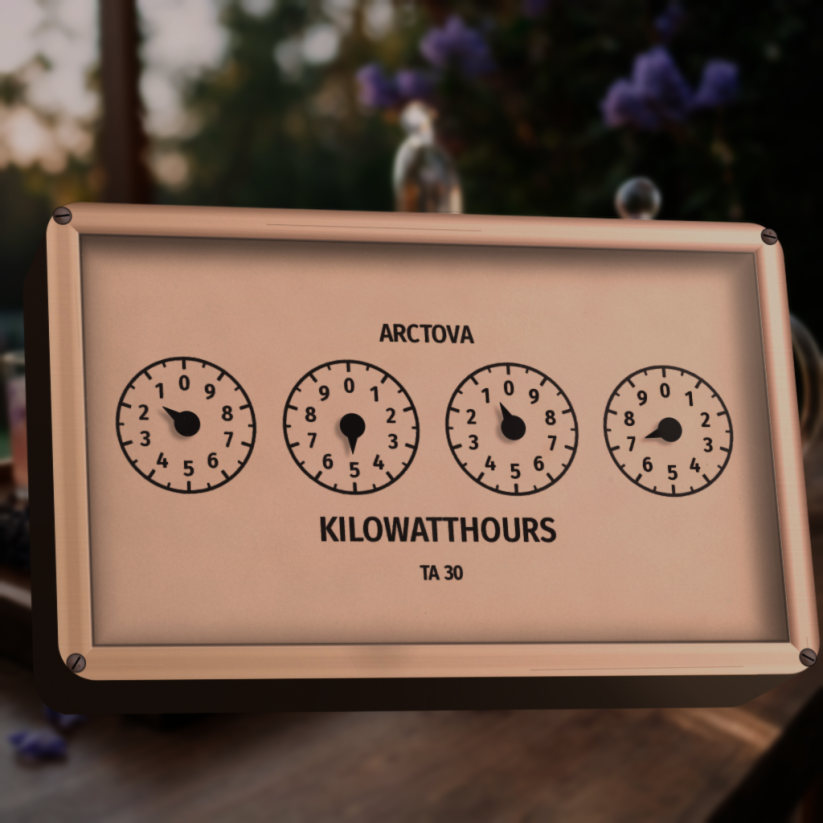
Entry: value=1507 unit=kWh
